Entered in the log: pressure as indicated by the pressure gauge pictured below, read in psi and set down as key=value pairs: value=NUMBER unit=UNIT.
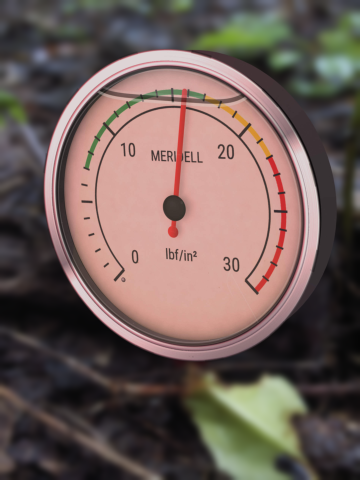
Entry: value=16 unit=psi
